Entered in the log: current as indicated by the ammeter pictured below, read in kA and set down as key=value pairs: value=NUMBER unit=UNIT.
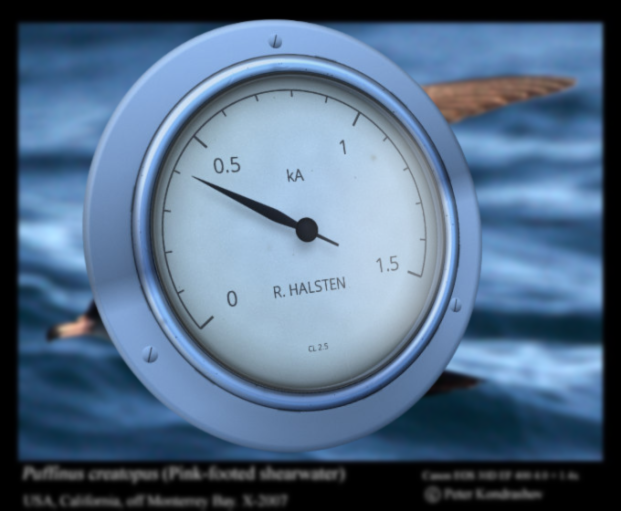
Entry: value=0.4 unit=kA
